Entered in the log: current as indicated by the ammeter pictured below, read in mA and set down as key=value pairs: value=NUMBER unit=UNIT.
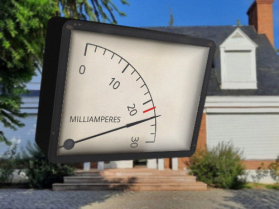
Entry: value=24 unit=mA
